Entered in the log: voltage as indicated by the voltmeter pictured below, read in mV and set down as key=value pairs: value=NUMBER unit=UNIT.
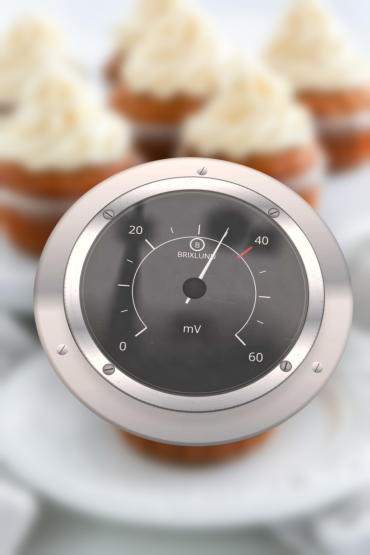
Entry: value=35 unit=mV
